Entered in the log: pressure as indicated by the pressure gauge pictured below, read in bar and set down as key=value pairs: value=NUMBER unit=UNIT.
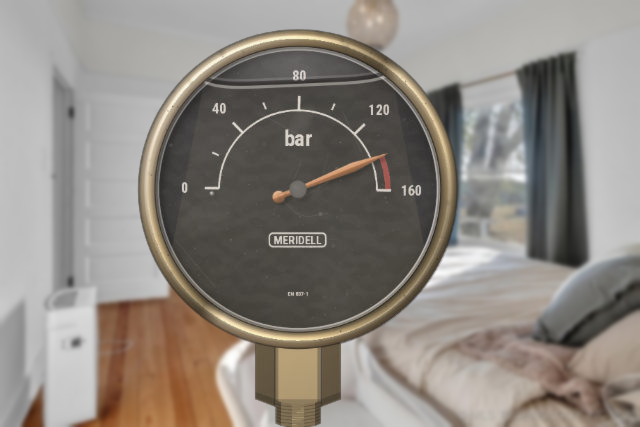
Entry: value=140 unit=bar
